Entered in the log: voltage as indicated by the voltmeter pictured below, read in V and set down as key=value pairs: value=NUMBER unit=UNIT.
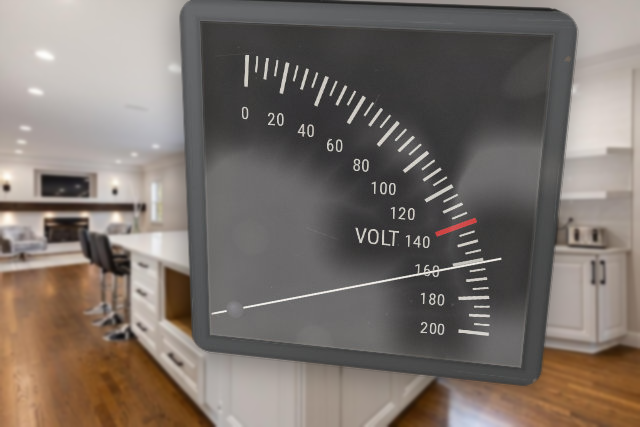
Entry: value=160 unit=V
